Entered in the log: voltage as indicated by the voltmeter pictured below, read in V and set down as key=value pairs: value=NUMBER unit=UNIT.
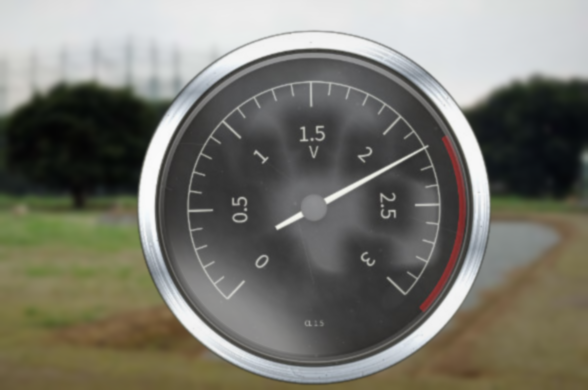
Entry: value=2.2 unit=V
